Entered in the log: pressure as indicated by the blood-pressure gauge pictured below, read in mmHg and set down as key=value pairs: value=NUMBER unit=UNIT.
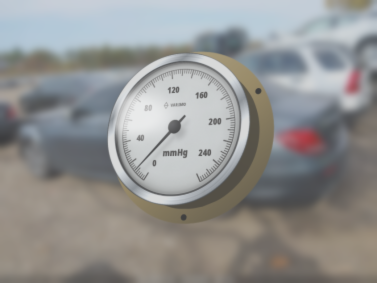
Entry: value=10 unit=mmHg
